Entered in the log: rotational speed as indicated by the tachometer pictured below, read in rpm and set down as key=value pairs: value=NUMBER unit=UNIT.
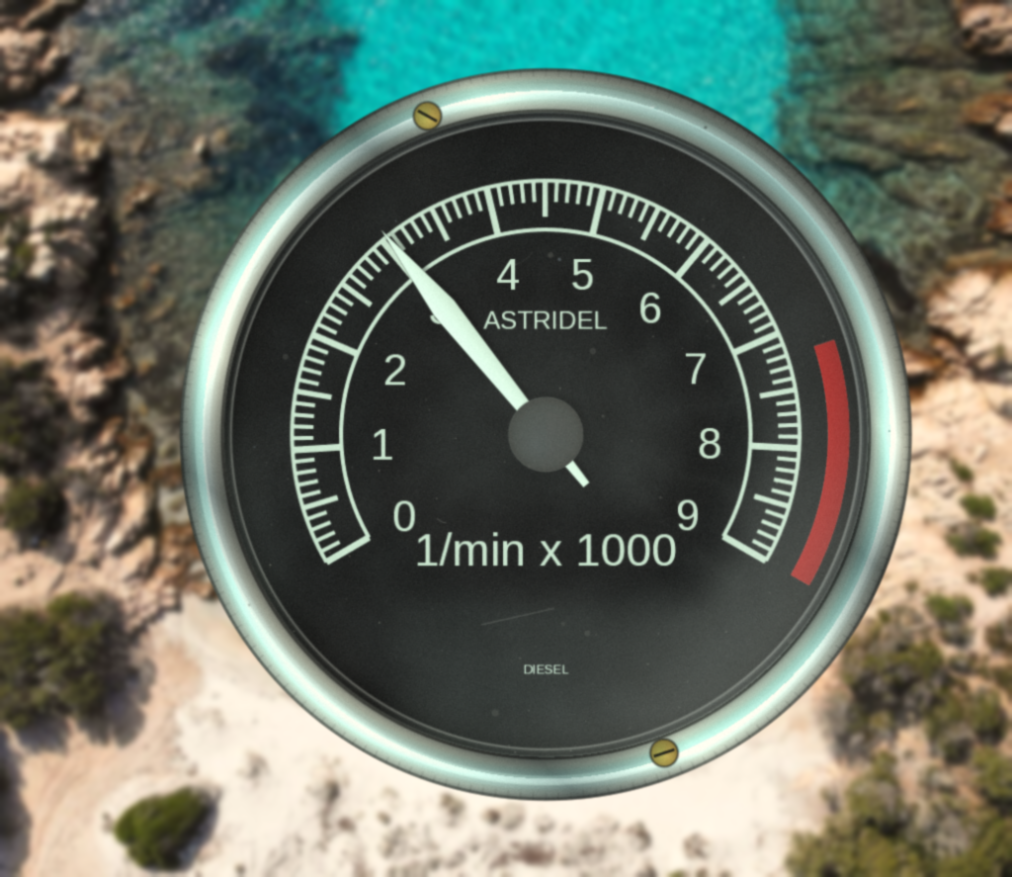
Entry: value=3050 unit=rpm
